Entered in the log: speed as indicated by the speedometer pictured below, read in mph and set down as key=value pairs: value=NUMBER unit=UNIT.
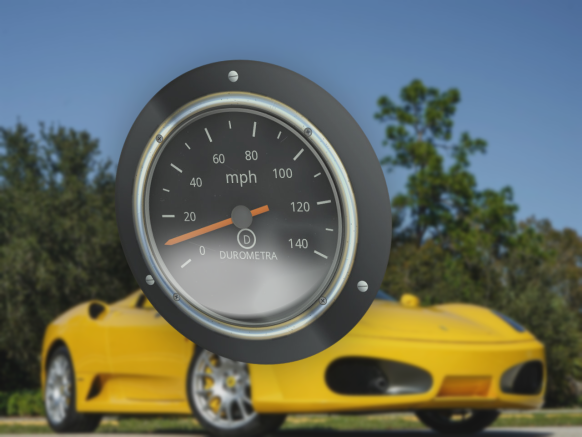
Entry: value=10 unit=mph
